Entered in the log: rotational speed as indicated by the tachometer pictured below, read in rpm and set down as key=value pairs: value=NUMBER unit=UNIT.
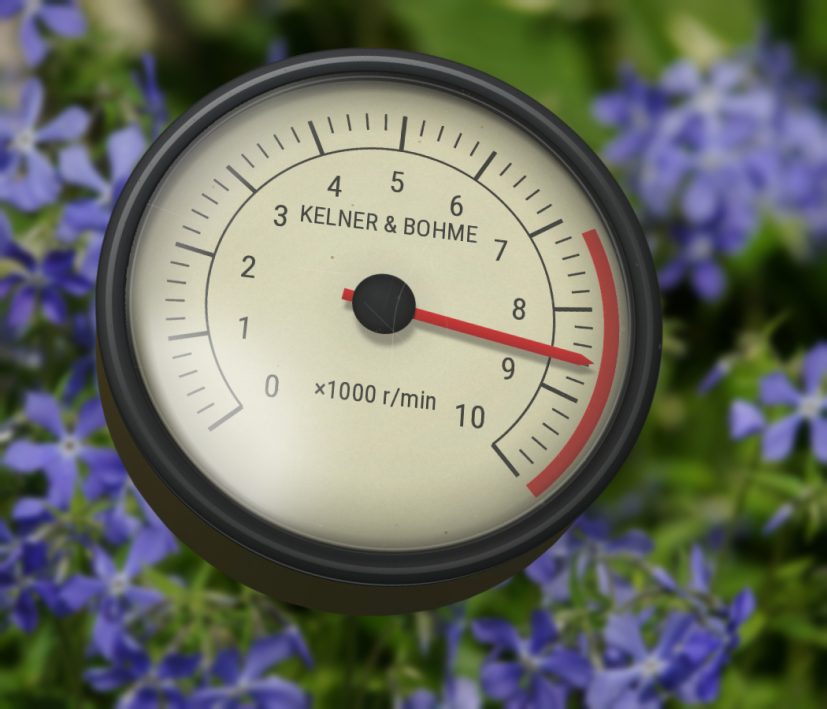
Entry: value=8600 unit=rpm
